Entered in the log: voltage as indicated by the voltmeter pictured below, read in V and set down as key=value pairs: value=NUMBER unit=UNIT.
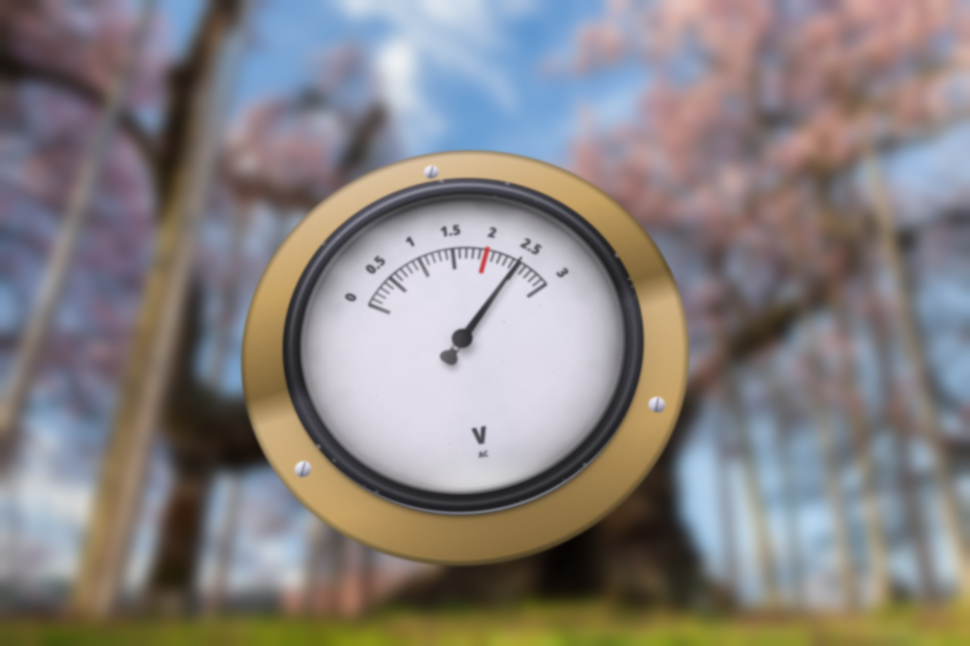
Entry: value=2.5 unit=V
